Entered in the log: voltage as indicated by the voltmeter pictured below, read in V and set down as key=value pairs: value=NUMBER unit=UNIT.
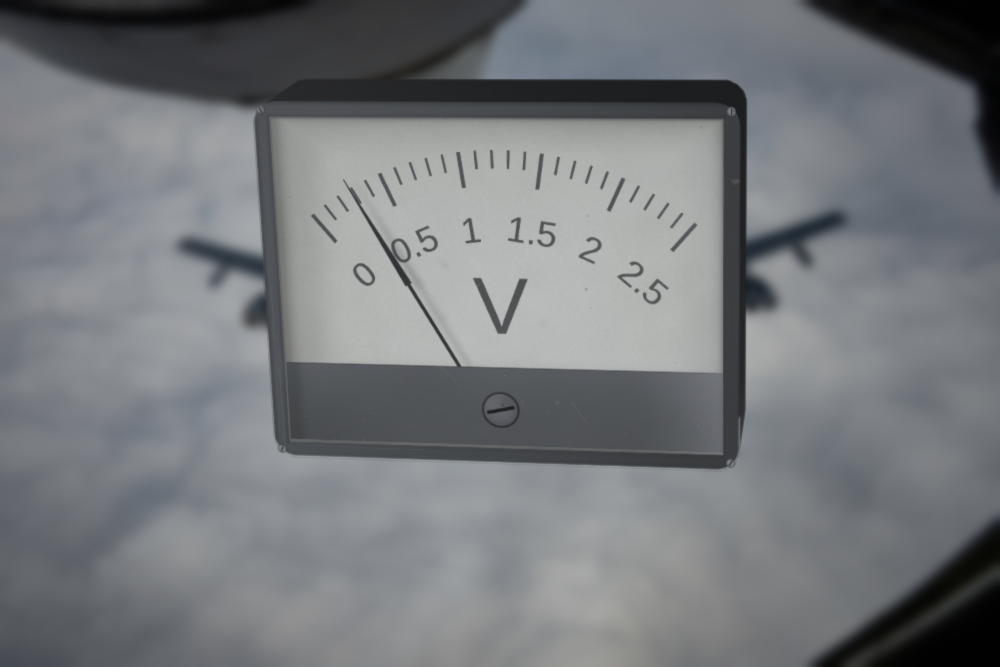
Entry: value=0.3 unit=V
